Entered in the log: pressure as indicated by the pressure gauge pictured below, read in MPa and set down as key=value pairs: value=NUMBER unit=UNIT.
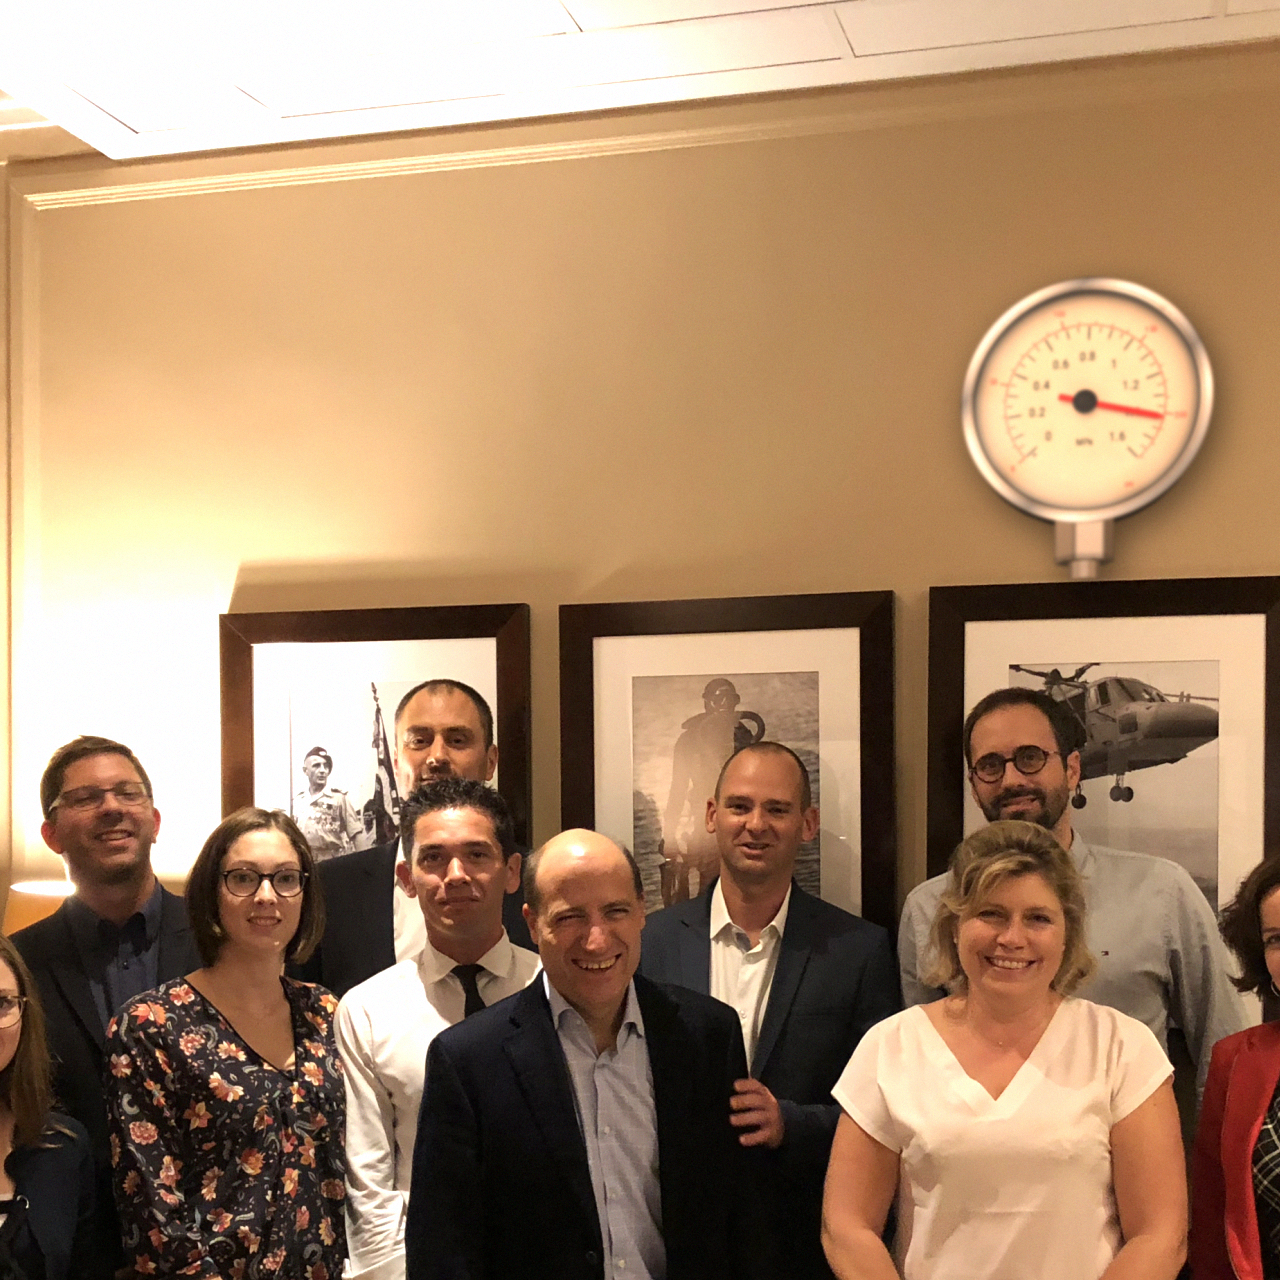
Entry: value=1.4 unit=MPa
